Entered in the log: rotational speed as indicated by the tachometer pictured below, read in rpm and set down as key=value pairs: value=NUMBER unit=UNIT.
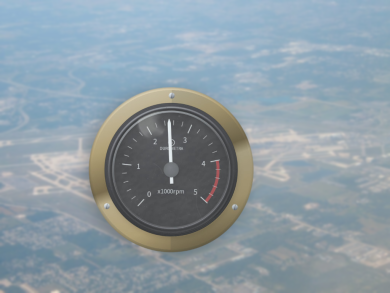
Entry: value=2500 unit=rpm
